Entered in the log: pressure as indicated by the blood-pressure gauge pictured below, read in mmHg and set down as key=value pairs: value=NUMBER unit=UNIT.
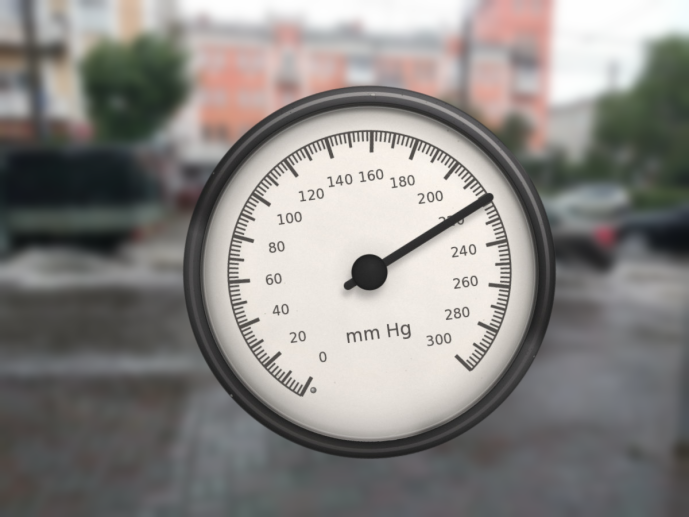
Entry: value=220 unit=mmHg
